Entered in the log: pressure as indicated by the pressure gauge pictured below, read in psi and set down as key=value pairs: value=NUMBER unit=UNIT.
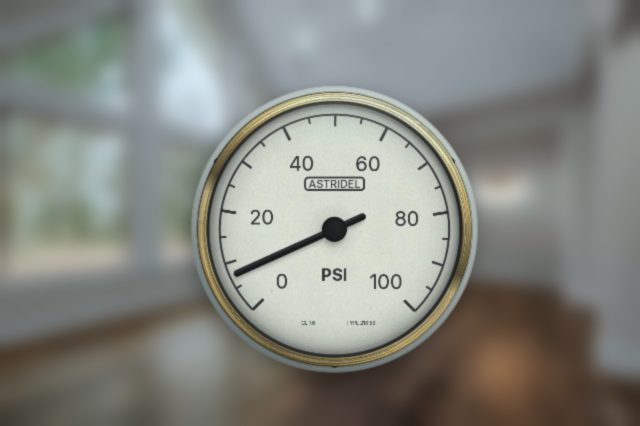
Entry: value=7.5 unit=psi
